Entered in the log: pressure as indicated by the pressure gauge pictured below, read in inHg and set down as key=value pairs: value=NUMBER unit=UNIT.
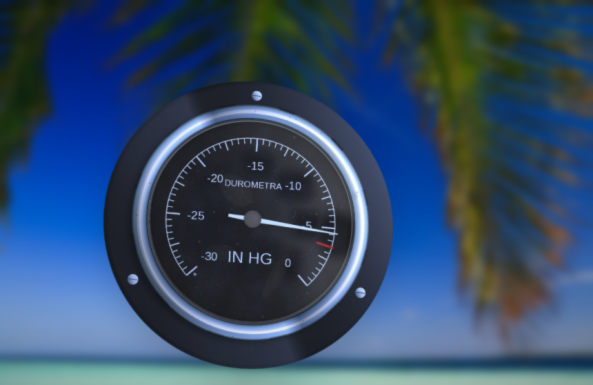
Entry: value=-4.5 unit=inHg
